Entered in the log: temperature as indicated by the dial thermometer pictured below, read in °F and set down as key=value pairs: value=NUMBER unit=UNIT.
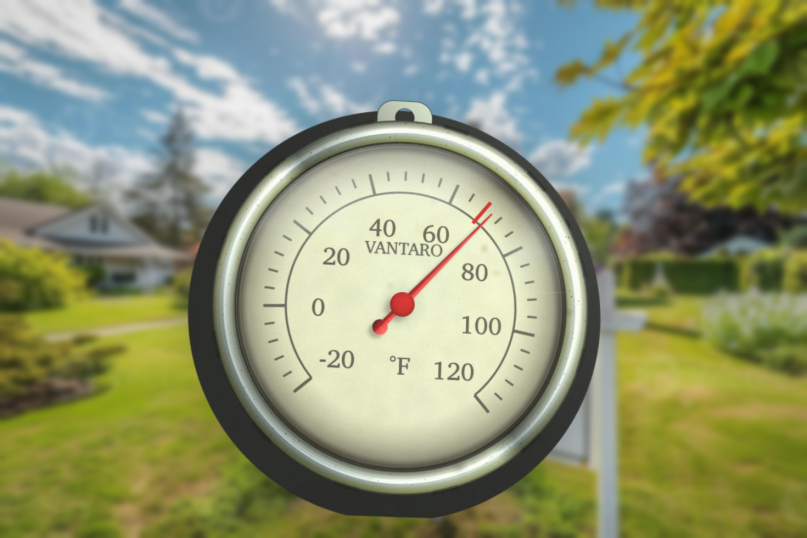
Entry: value=70 unit=°F
